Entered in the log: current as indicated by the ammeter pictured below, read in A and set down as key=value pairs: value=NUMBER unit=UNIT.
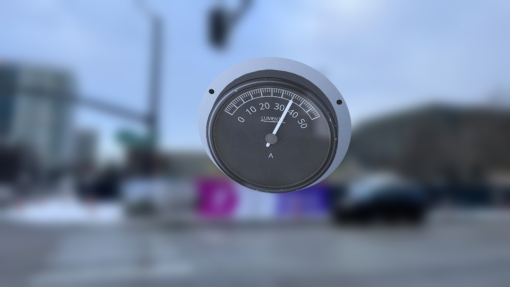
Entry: value=35 unit=A
